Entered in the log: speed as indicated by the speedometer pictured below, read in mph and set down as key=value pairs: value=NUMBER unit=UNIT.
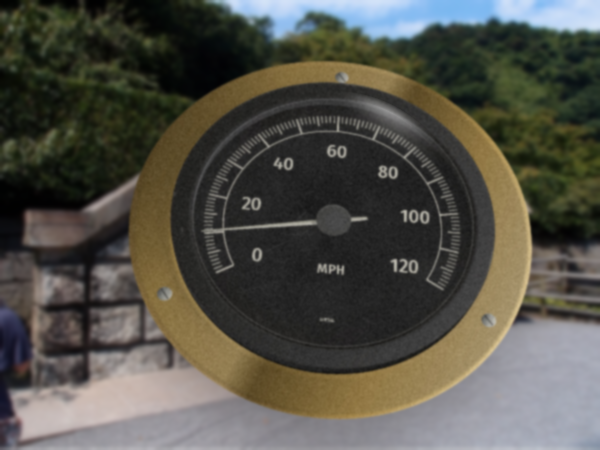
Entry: value=10 unit=mph
